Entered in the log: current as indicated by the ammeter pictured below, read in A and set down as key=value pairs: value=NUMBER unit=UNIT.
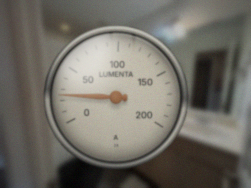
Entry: value=25 unit=A
